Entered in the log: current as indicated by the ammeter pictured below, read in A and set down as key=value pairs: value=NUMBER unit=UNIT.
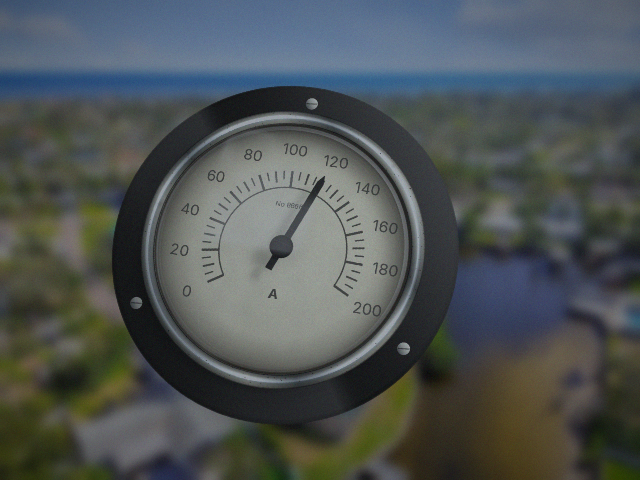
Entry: value=120 unit=A
